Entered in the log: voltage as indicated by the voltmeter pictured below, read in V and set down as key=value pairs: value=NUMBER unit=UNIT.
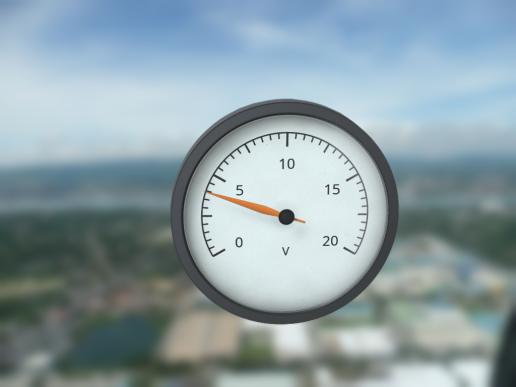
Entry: value=4 unit=V
